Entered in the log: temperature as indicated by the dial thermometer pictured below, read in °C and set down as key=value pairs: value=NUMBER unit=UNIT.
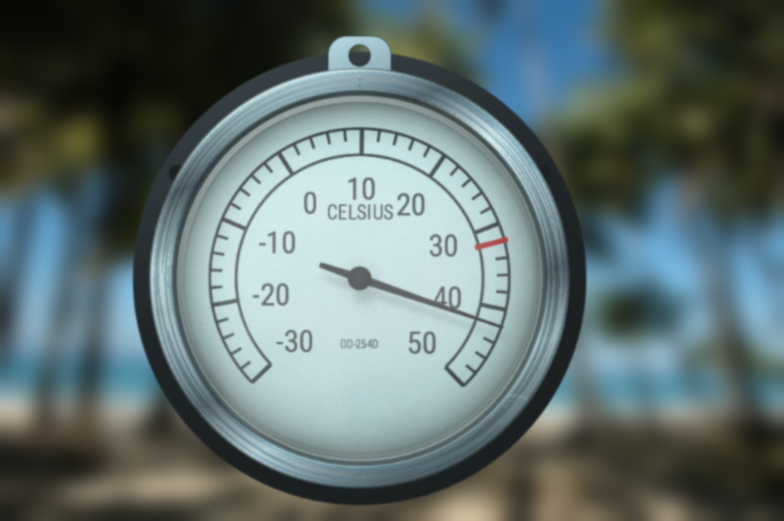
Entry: value=42 unit=°C
